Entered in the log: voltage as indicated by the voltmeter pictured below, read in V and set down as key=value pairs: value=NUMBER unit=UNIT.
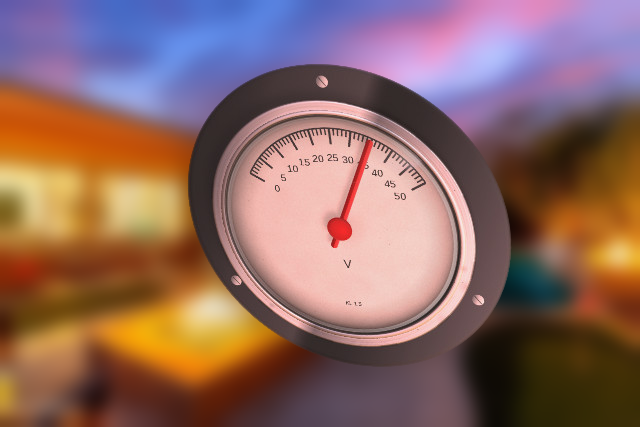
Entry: value=35 unit=V
